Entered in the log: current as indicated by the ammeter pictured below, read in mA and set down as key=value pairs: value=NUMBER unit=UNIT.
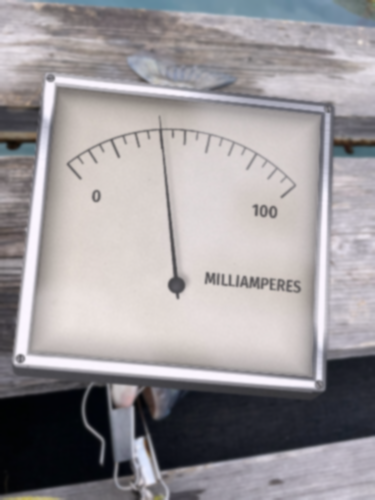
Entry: value=40 unit=mA
